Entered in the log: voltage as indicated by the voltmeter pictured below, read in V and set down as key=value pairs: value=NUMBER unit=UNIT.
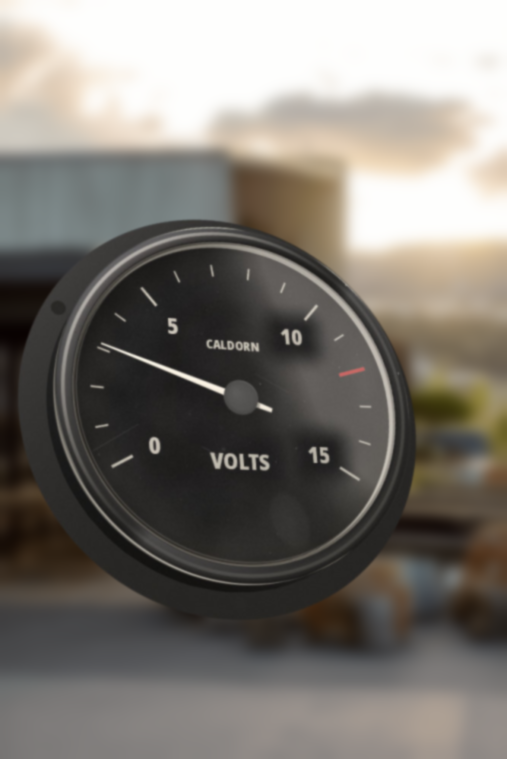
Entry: value=3 unit=V
